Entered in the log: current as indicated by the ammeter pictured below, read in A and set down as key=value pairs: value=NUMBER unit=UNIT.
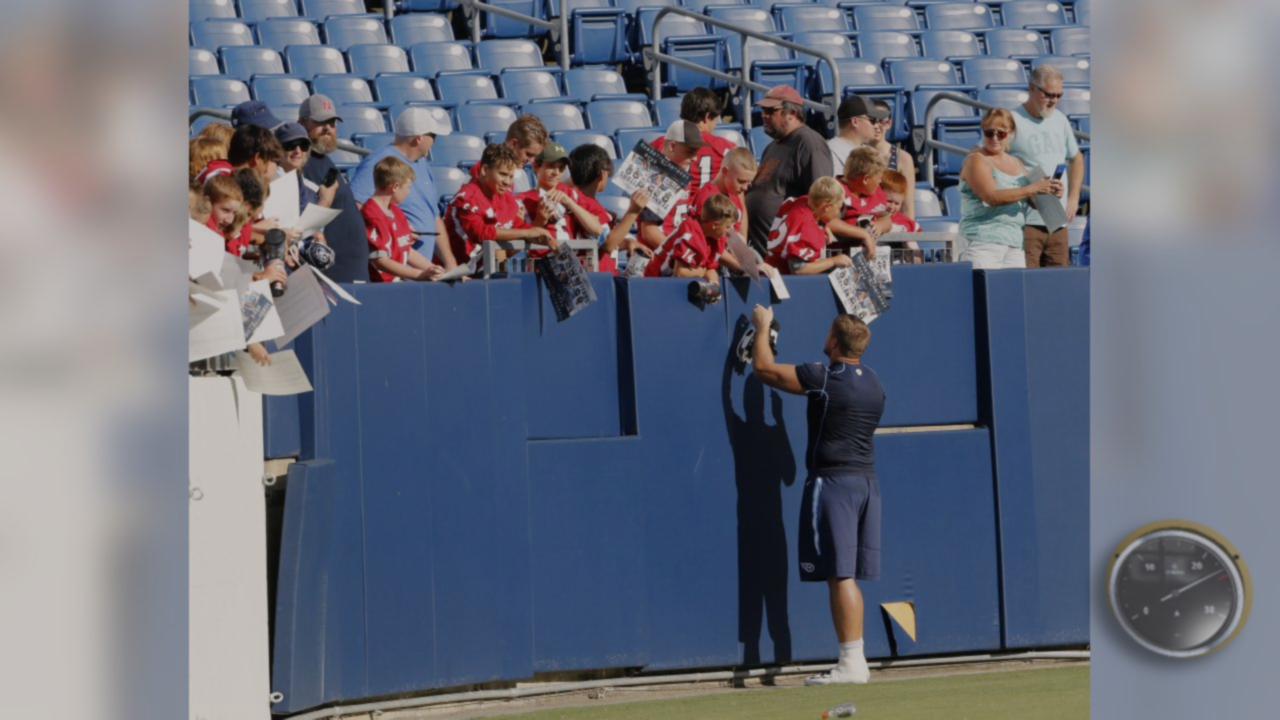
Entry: value=23 unit=A
